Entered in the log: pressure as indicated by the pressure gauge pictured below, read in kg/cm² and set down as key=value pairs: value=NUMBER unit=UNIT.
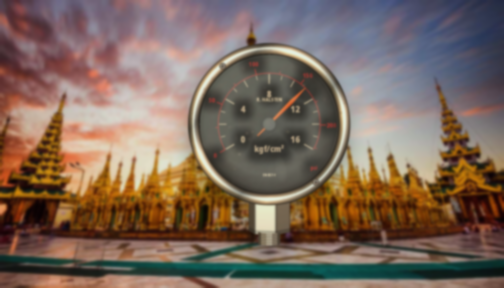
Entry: value=11 unit=kg/cm²
